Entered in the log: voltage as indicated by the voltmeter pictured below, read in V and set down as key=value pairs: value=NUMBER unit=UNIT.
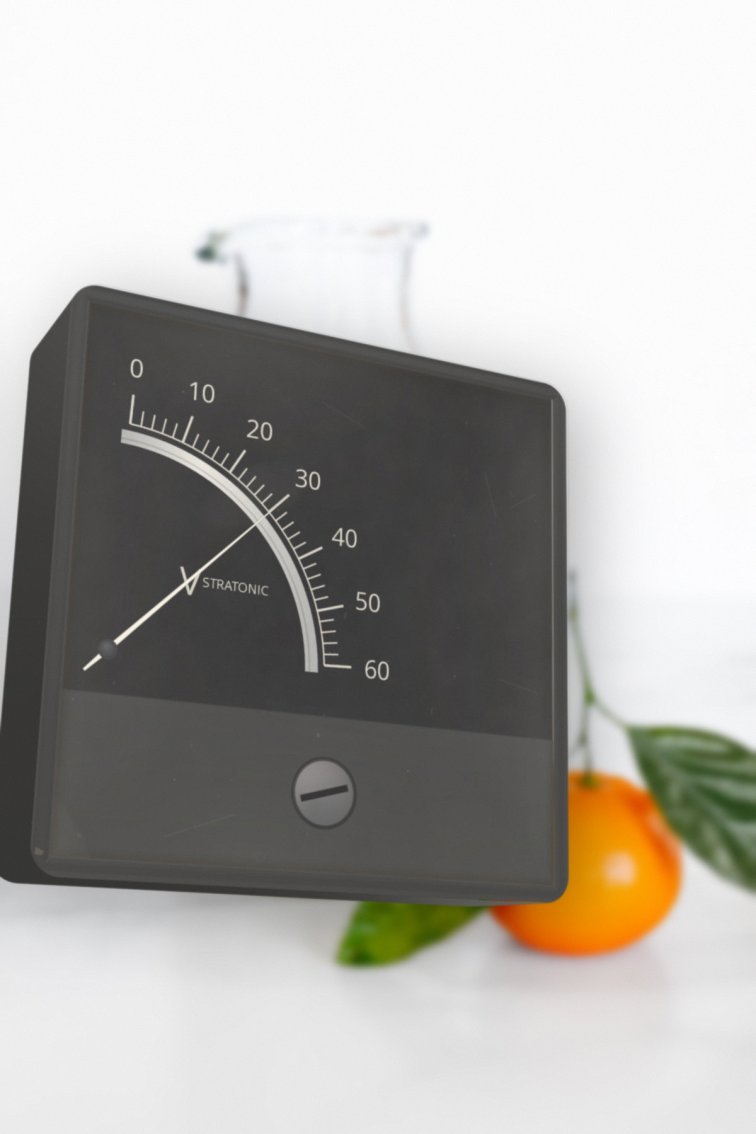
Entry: value=30 unit=V
